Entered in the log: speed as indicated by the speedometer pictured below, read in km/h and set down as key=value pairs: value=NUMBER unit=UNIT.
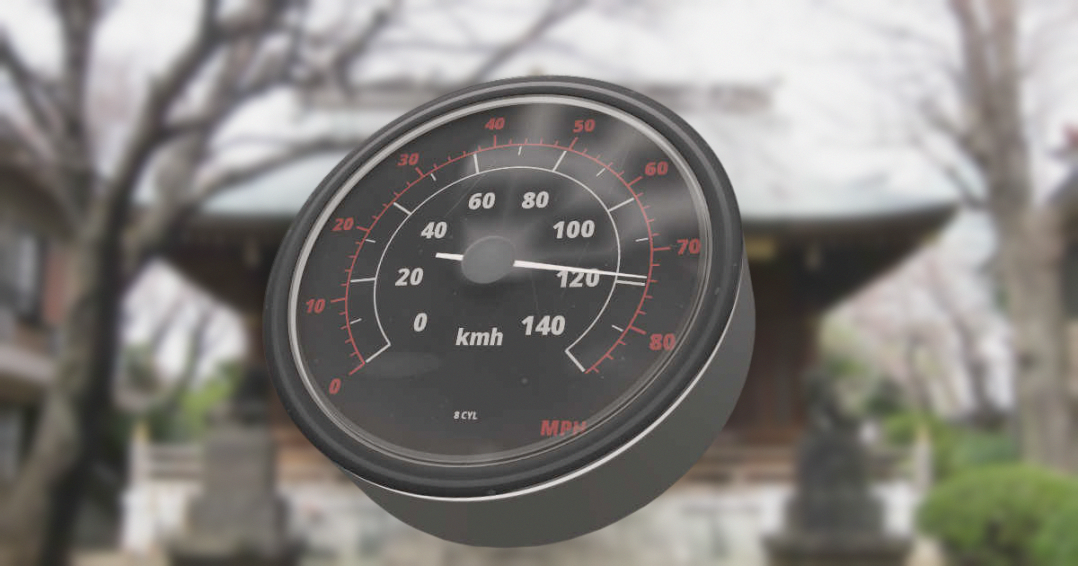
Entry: value=120 unit=km/h
